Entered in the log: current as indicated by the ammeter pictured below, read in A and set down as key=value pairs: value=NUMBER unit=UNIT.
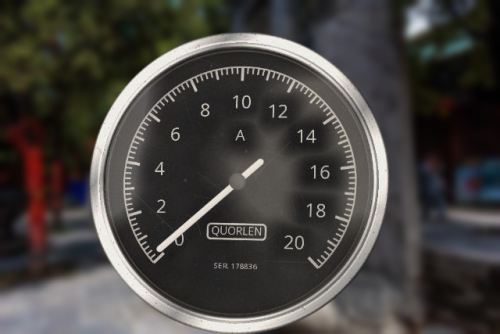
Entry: value=0.2 unit=A
